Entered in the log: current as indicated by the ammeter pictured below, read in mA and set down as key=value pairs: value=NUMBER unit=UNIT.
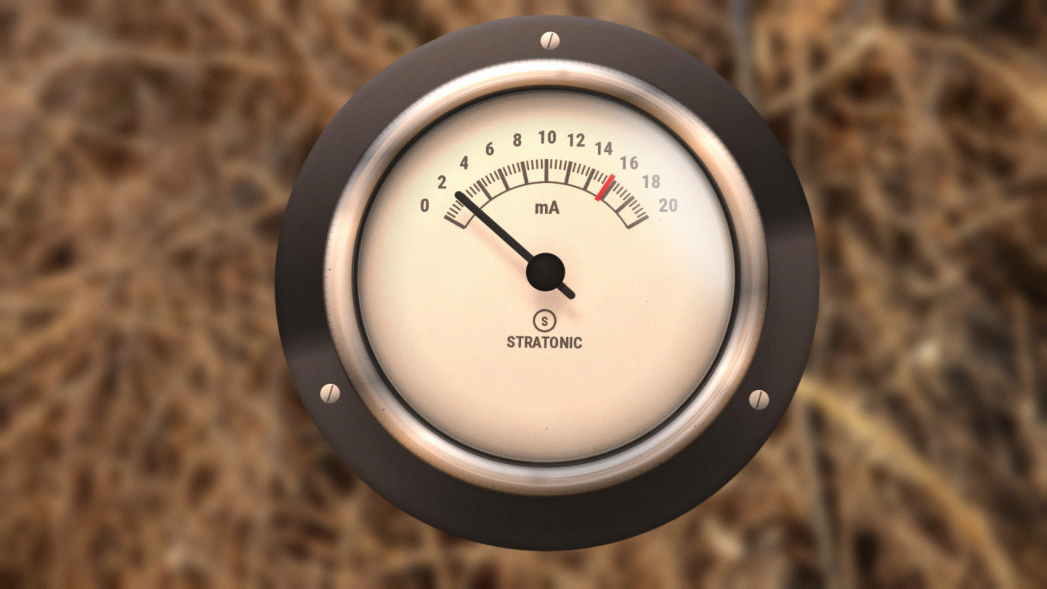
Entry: value=2 unit=mA
